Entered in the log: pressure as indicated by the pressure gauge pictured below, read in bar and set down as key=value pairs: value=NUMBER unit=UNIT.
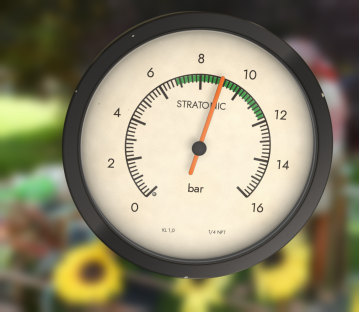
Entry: value=9 unit=bar
